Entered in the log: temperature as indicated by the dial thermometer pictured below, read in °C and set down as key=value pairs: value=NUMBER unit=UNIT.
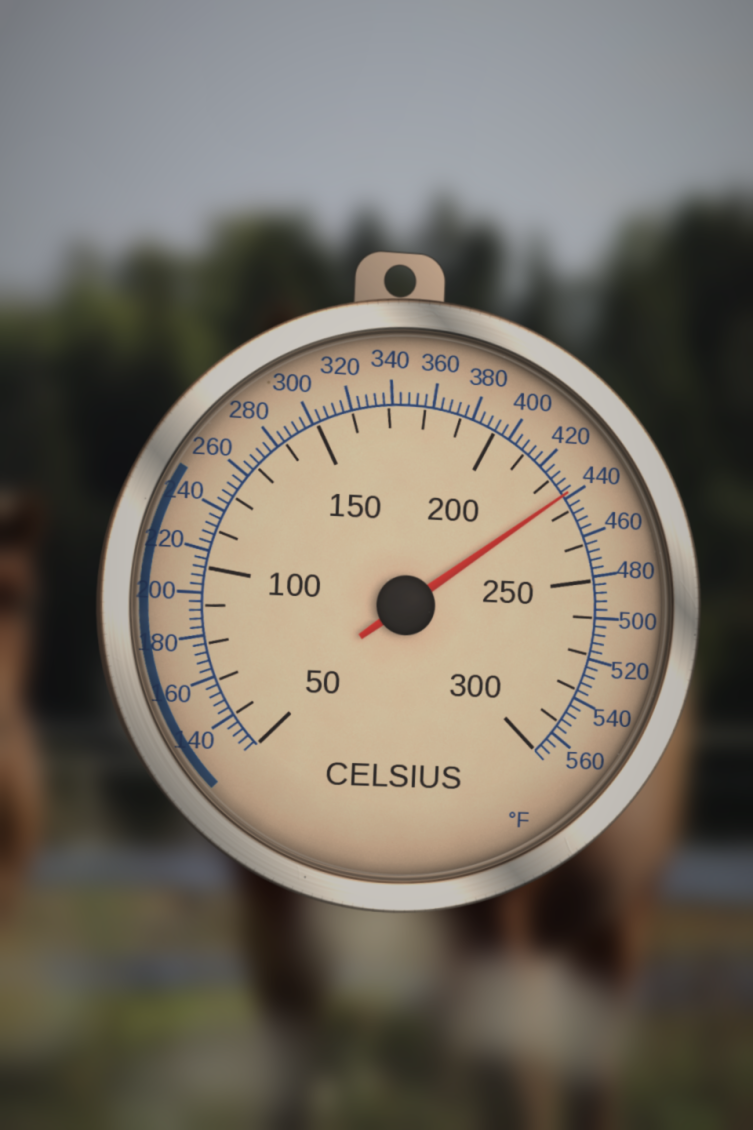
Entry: value=225 unit=°C
